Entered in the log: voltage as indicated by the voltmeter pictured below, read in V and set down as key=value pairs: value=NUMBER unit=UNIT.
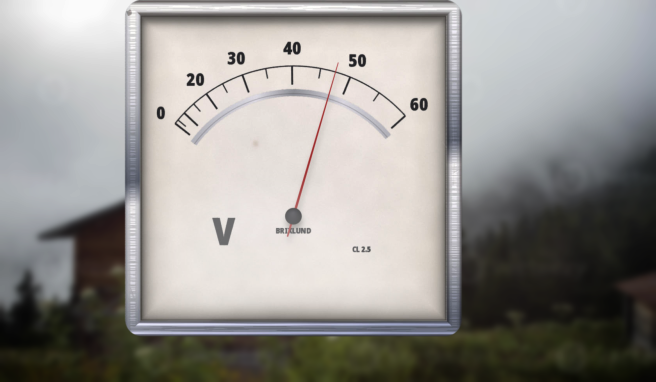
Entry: value=47.5 unit=V
